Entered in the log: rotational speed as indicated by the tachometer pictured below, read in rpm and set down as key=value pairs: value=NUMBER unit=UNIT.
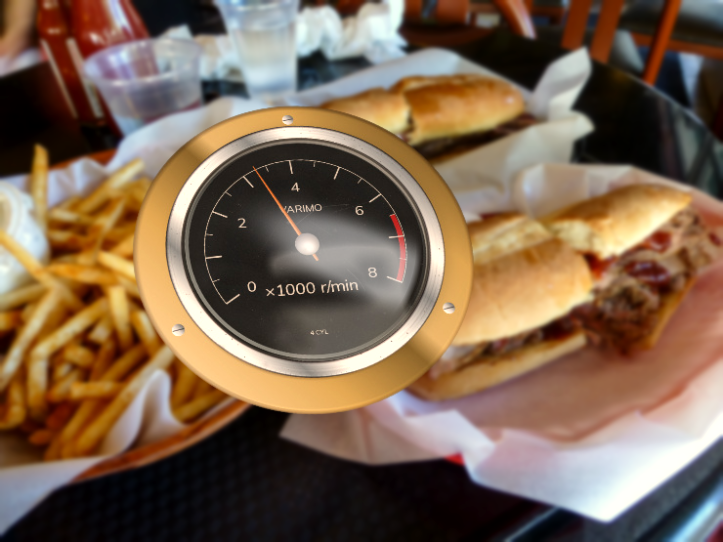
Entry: value=3250 unit=rpm
